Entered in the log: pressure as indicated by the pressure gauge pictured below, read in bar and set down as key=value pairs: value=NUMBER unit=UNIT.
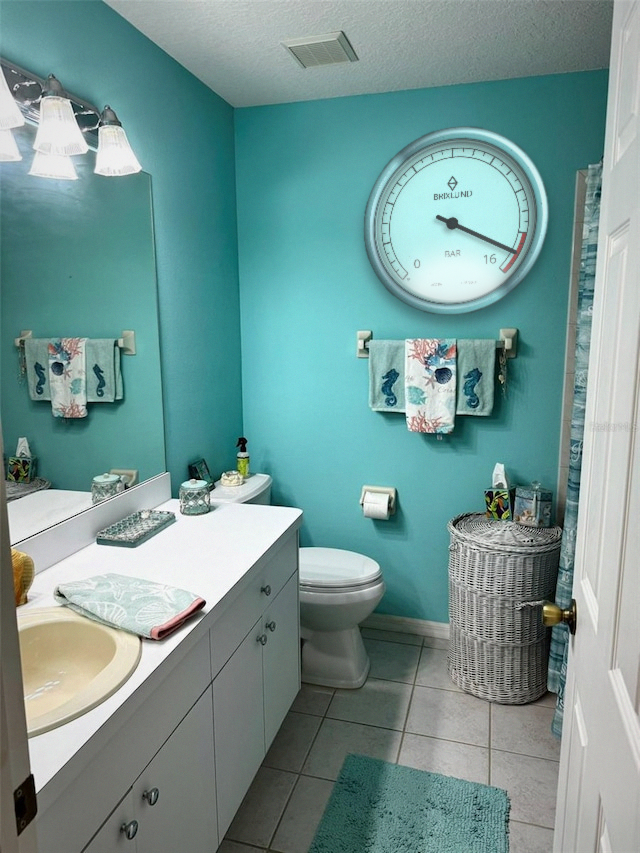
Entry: value=15 unit=bar
